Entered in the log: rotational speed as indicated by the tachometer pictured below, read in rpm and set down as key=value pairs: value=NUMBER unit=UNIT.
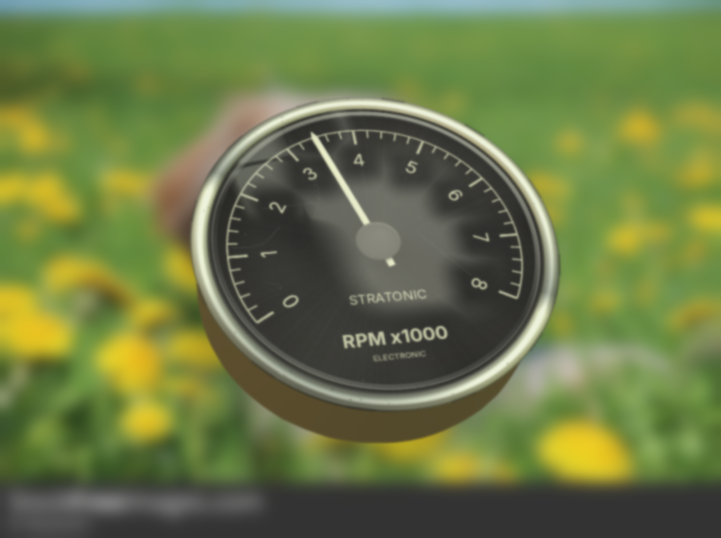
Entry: value=3400 unit=rpm
